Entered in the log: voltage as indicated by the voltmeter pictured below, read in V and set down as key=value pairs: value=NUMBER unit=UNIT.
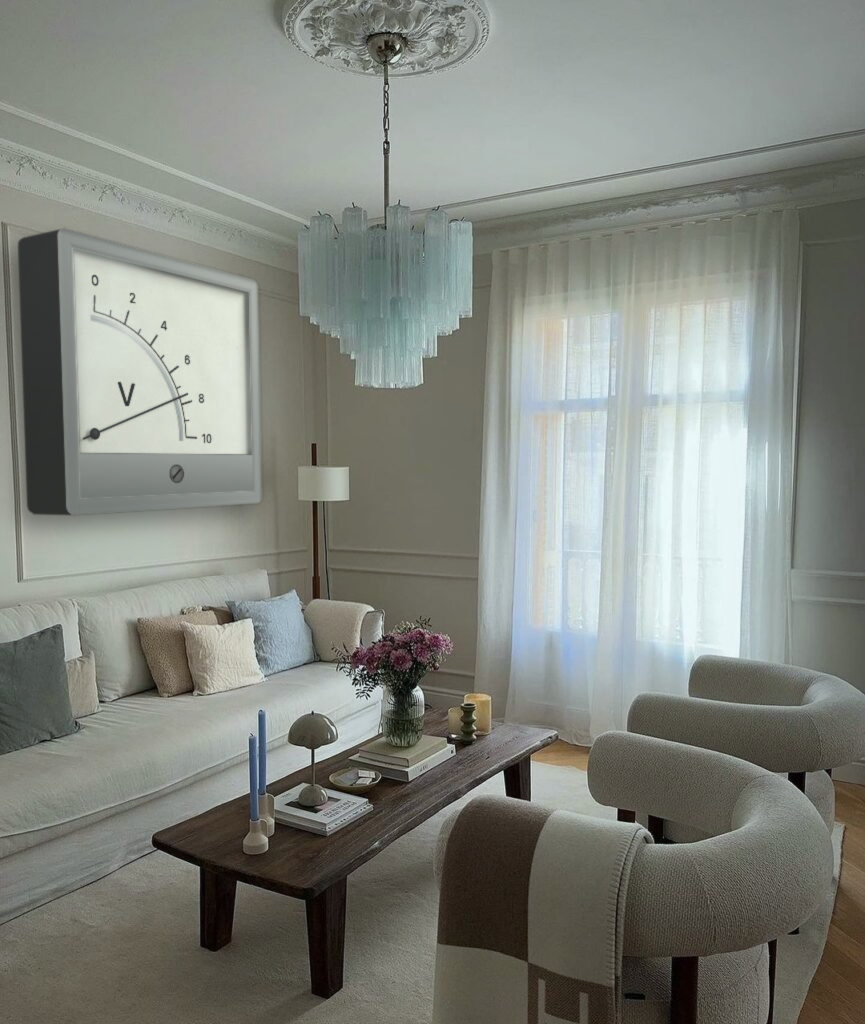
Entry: value=7.5 unit=V
